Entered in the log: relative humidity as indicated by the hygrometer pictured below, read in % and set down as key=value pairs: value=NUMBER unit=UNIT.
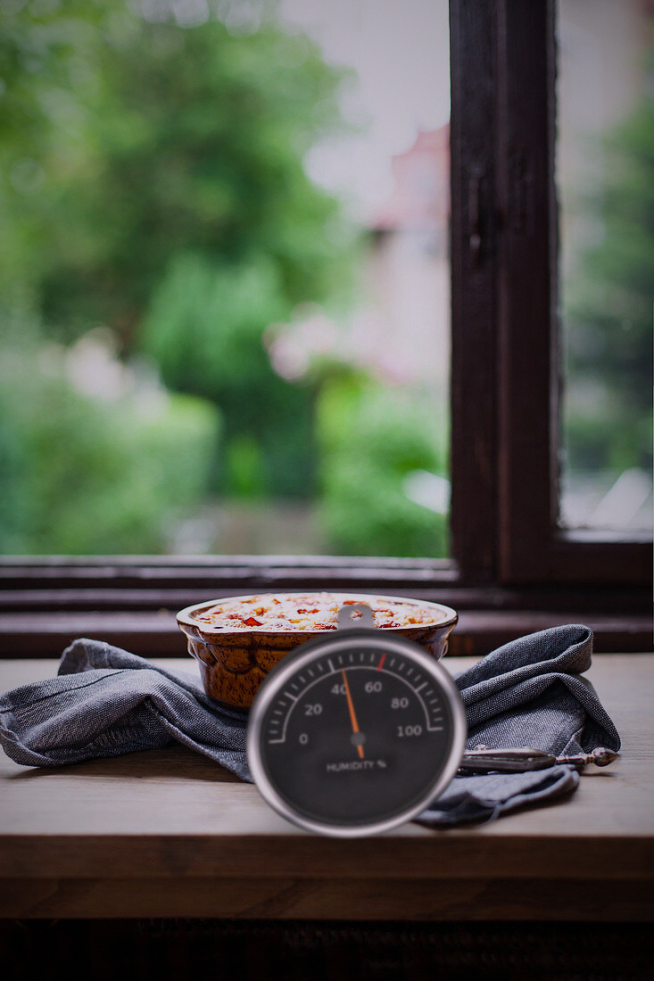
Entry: value=44 unit=%
